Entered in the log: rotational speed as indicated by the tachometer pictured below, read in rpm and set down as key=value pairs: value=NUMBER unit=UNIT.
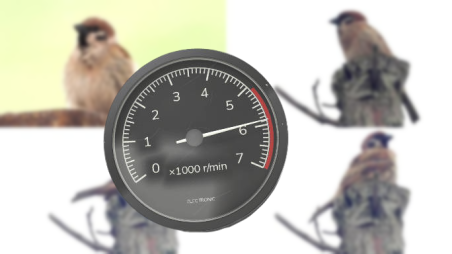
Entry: value=5900 unit=rpm
